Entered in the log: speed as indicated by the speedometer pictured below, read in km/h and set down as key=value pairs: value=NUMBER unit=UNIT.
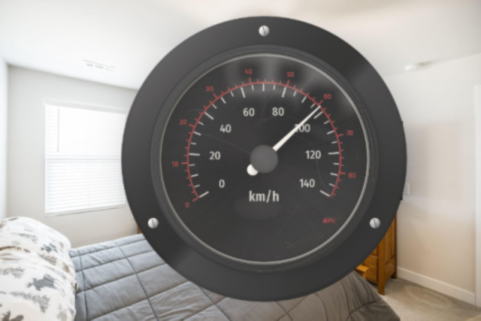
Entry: value=97.5 unit=km/h
